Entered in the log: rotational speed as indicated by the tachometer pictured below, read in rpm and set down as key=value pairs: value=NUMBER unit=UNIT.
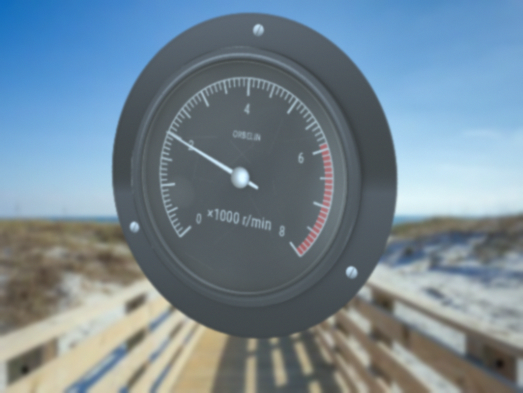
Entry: value=2000 unit=rpm
